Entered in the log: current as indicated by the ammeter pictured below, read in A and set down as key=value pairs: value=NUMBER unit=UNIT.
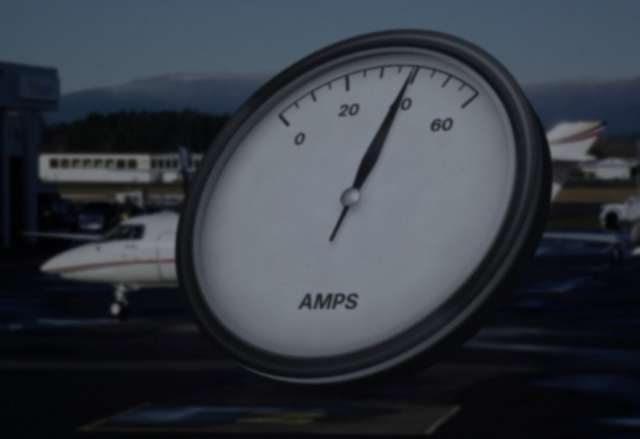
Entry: value=40 unit=A
